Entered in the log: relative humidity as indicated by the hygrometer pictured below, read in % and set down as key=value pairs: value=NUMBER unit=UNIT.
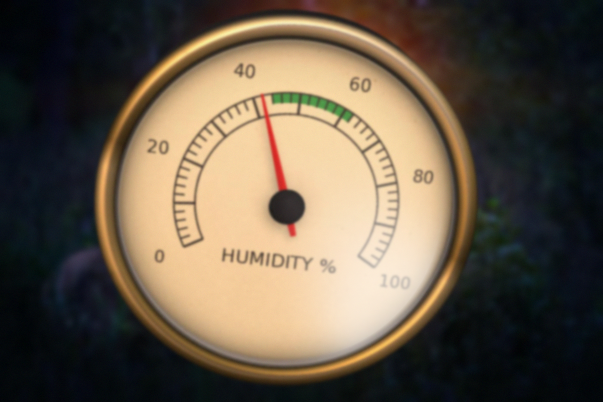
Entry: value=42 unit=%
